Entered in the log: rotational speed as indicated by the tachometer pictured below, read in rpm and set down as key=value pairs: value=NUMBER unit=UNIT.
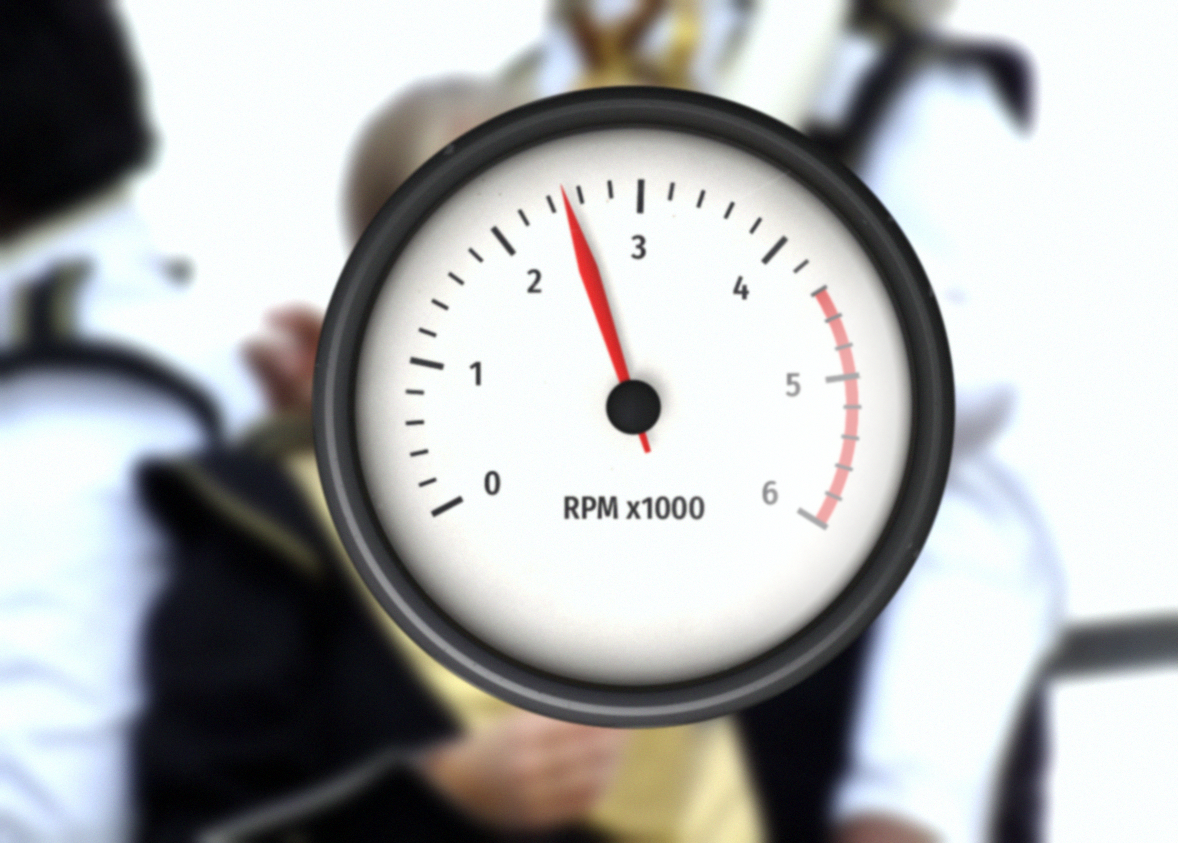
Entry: value=2500 unit=rpm
